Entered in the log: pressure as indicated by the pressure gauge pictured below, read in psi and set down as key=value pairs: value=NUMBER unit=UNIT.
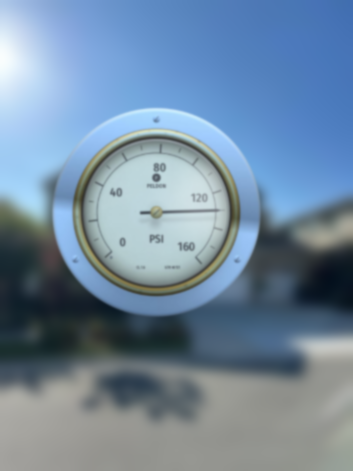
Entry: value=130 unit=psi
